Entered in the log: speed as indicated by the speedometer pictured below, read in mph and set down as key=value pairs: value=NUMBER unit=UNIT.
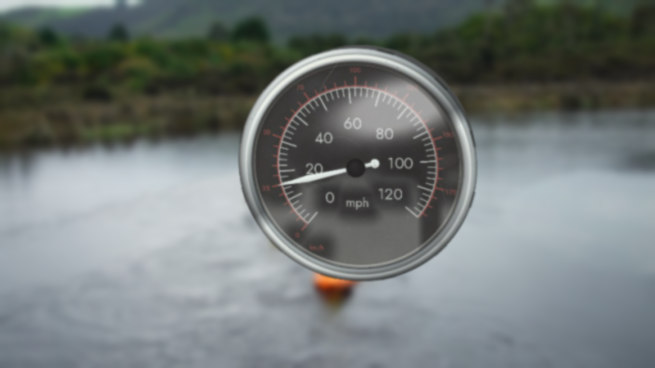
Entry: value=16 unit=mph
